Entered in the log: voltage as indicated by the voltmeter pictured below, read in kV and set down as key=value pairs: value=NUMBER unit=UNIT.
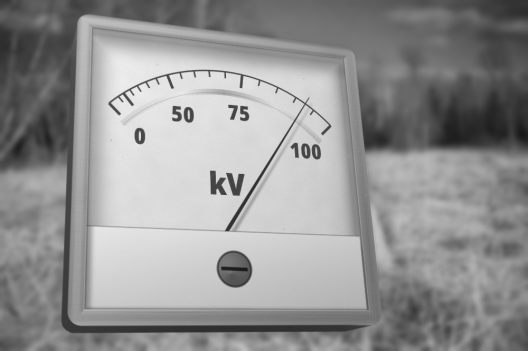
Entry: value=92.5 unit=kV
